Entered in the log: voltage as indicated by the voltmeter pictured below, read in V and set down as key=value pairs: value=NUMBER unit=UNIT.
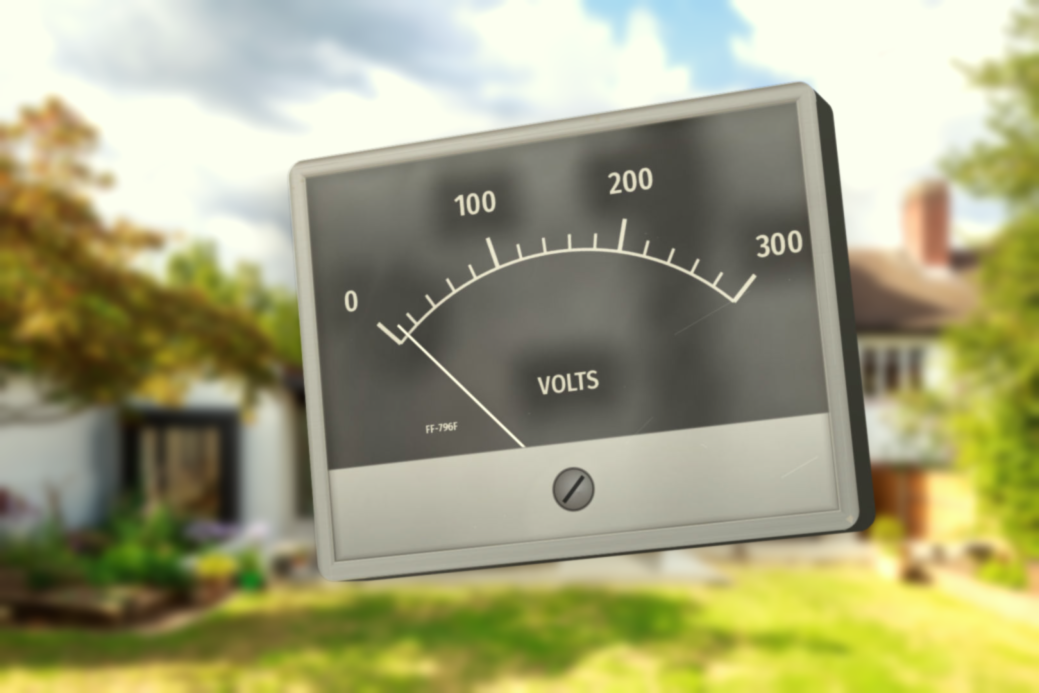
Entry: value=10 unit=V
